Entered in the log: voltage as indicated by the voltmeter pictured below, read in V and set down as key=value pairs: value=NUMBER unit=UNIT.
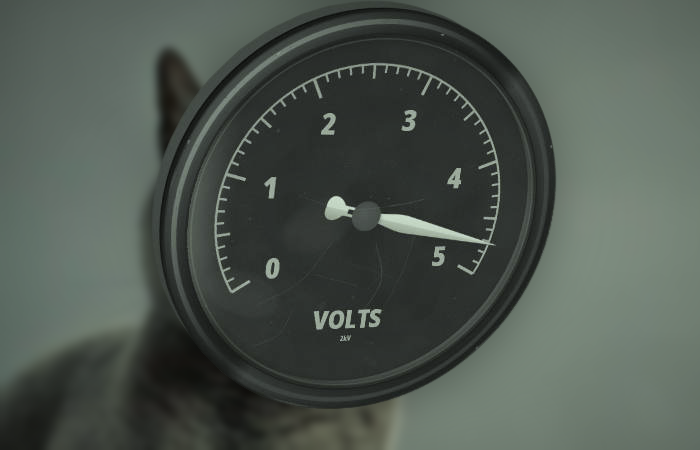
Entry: value=4.7 unit=V
